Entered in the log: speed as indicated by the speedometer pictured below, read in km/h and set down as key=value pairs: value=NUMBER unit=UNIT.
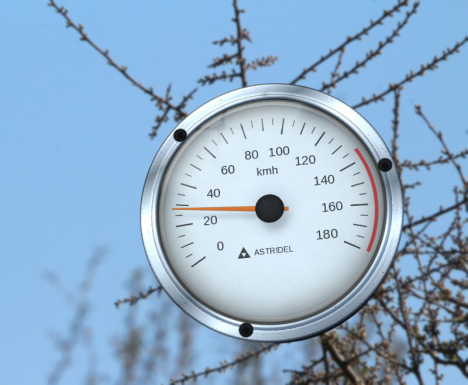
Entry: value=27.5 unit=km/h
